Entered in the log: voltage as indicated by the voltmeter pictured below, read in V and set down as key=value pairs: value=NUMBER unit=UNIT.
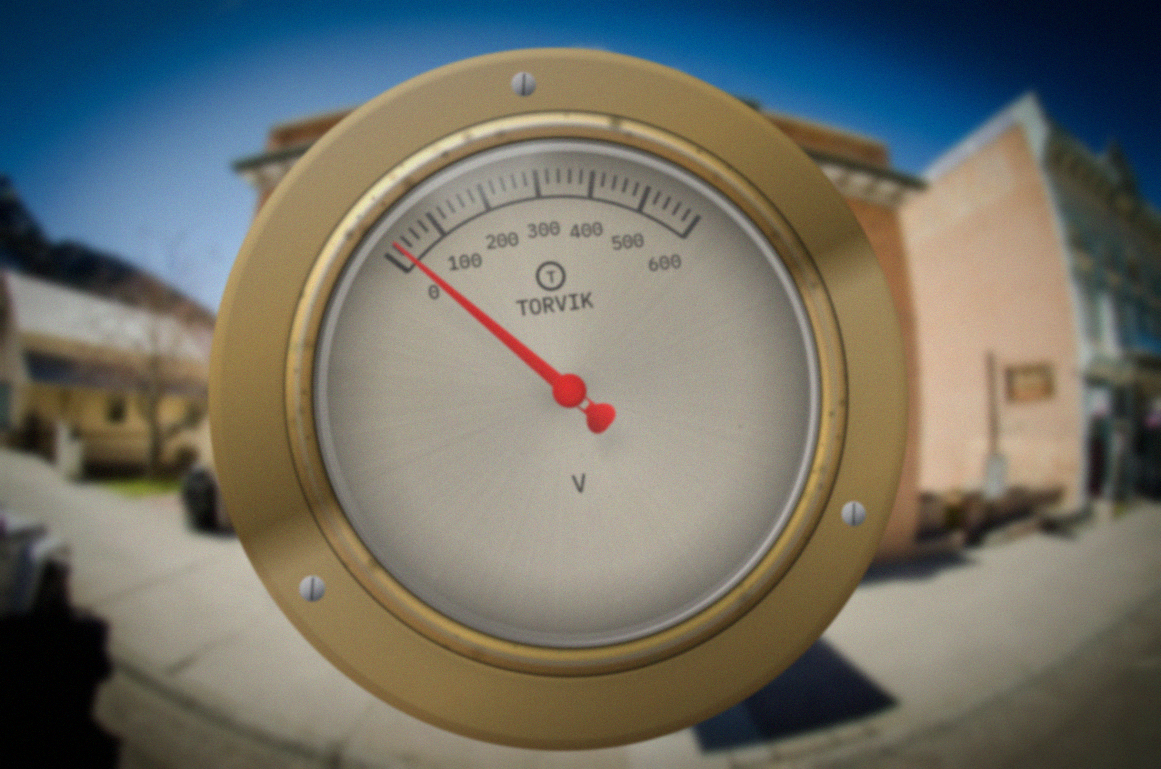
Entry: value=20 unit=V
